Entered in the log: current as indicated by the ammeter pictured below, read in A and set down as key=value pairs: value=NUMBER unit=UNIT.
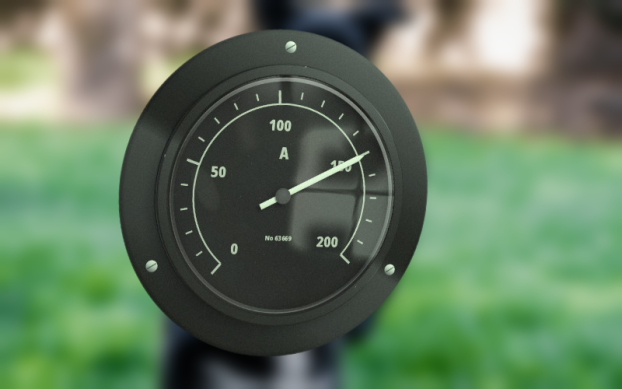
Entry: value=150 unit=A
